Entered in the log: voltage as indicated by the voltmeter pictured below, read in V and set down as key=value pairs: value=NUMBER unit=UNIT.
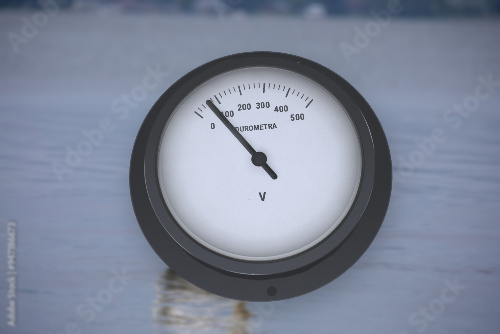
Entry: value=60 unit=V
